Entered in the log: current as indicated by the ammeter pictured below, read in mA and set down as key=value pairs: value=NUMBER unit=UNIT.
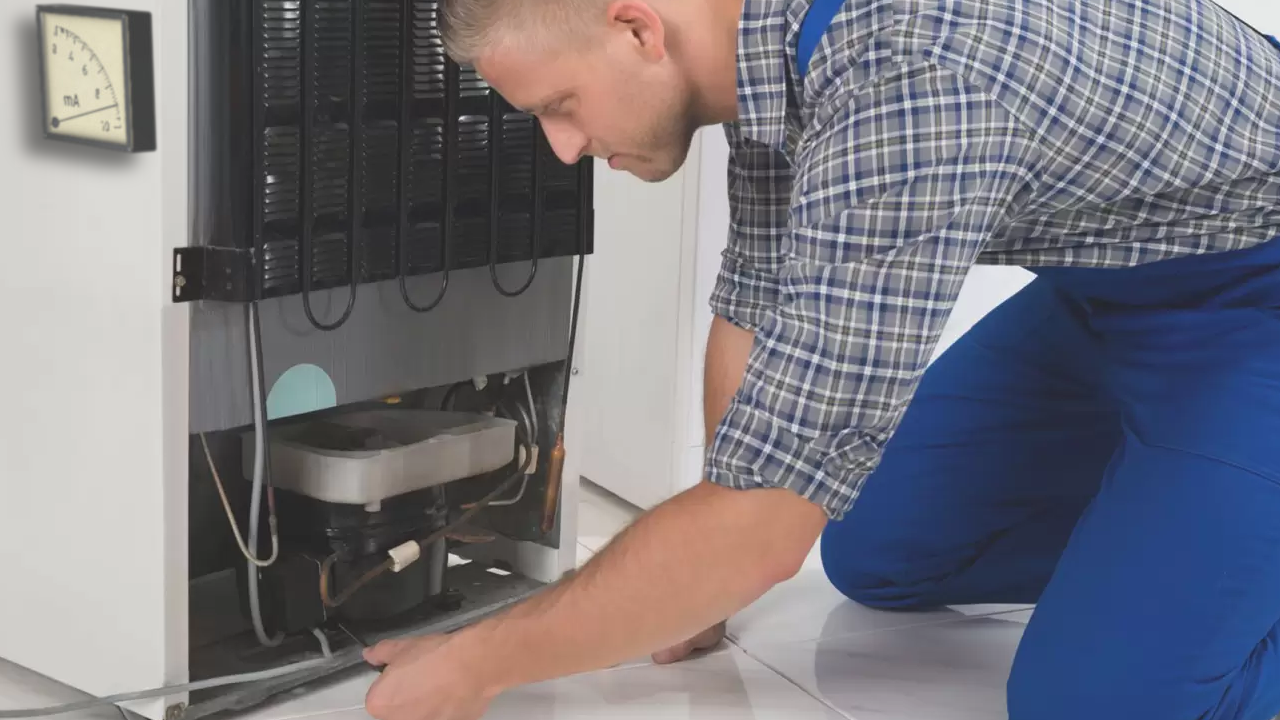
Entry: value=9 unit=mA
